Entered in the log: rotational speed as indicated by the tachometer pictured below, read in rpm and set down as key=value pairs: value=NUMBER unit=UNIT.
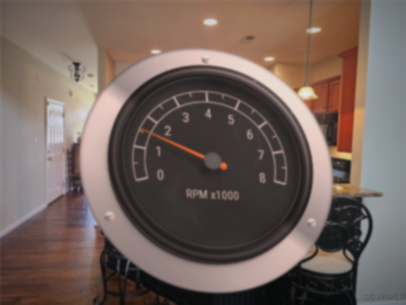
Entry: value=1500 unit=rpm
